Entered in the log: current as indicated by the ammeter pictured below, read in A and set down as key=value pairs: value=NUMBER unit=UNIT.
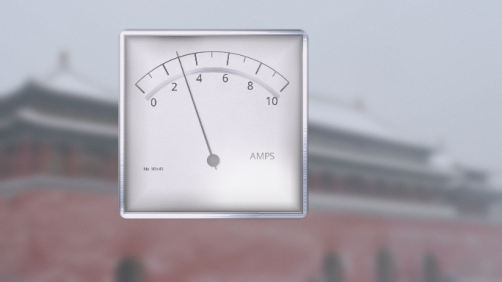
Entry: value=3 unit=A
